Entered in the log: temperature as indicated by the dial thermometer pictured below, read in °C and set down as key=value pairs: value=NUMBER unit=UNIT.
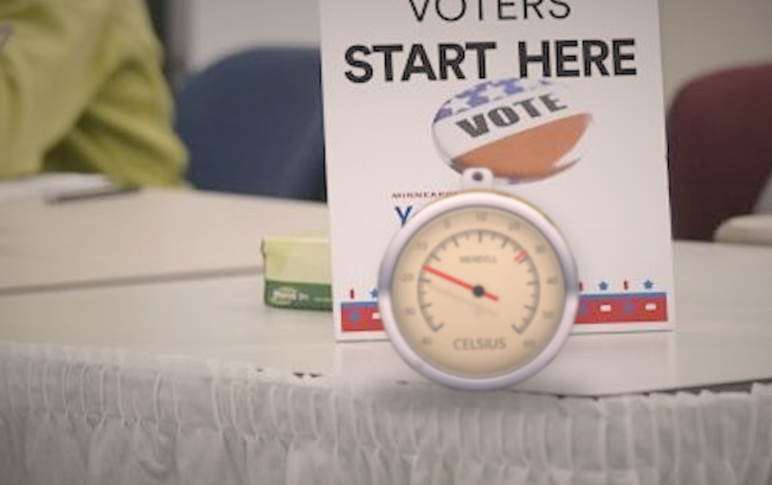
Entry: value=-15 unit=°C
